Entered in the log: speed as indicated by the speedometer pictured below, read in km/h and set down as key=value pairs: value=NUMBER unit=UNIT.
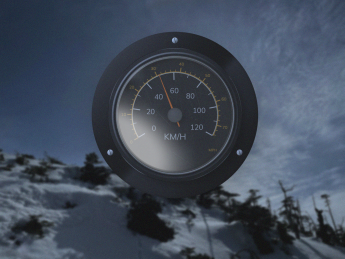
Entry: value=50 unit=km/h
